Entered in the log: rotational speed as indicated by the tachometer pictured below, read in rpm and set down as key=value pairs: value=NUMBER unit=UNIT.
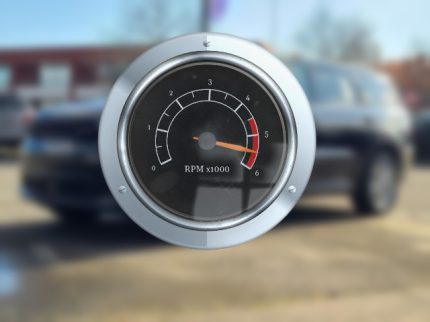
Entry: value=5500 unit=rpm
